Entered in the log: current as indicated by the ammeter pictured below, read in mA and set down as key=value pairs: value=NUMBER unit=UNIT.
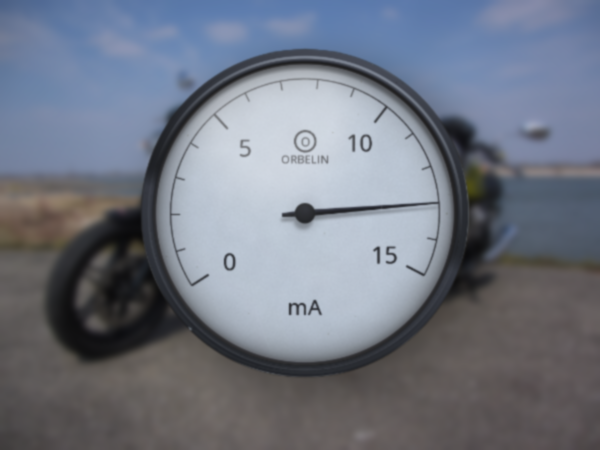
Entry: value=13 unit=mA
